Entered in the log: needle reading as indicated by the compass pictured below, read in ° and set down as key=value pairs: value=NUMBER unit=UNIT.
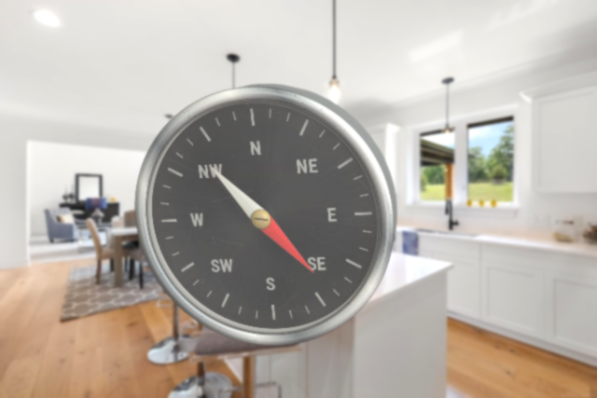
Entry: value=140 unit=°
